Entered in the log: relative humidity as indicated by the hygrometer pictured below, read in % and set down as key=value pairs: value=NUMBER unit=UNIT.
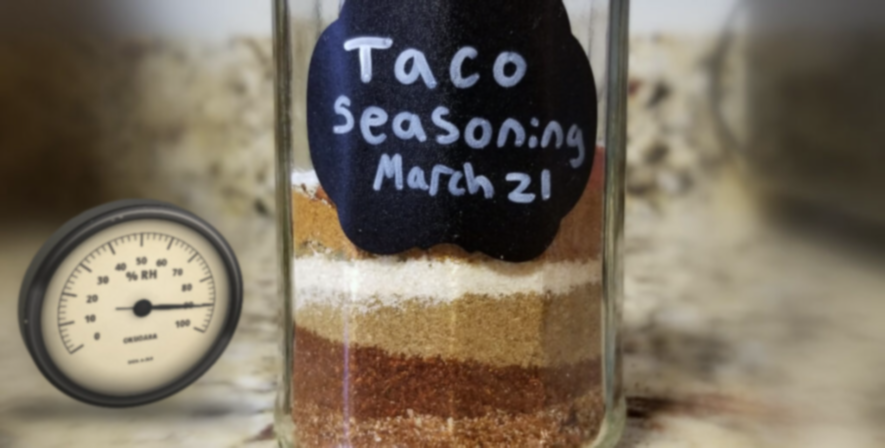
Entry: value=90 unit=%
